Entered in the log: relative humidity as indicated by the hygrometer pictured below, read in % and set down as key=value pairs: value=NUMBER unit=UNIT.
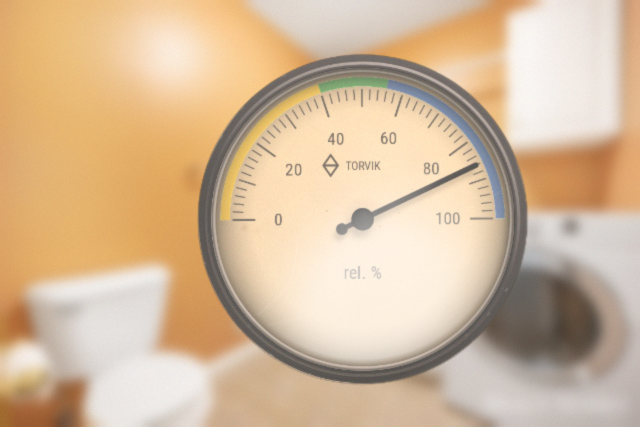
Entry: value=86 unit=%
